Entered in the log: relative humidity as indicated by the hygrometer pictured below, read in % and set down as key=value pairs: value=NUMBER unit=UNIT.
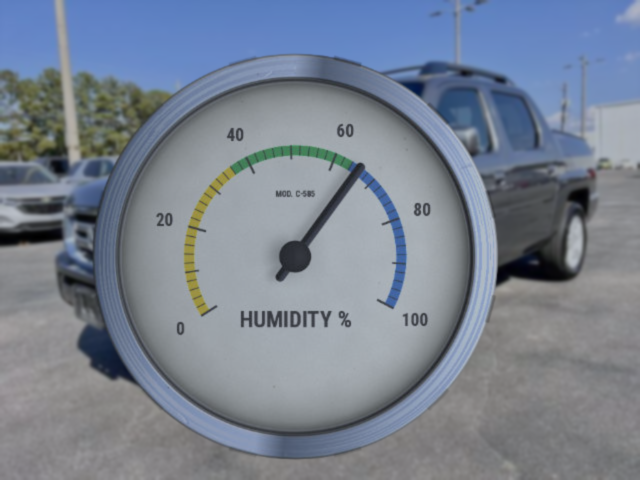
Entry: value=66 unit=%
